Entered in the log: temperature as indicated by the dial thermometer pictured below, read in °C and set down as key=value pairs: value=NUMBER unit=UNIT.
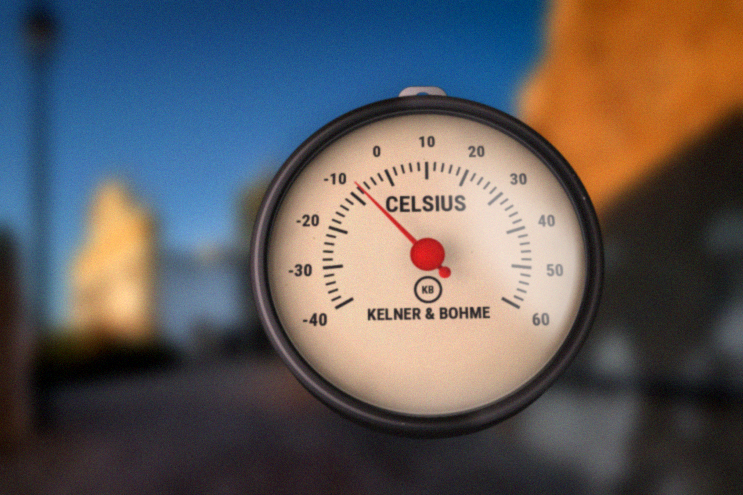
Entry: value=-8 unit=°C
